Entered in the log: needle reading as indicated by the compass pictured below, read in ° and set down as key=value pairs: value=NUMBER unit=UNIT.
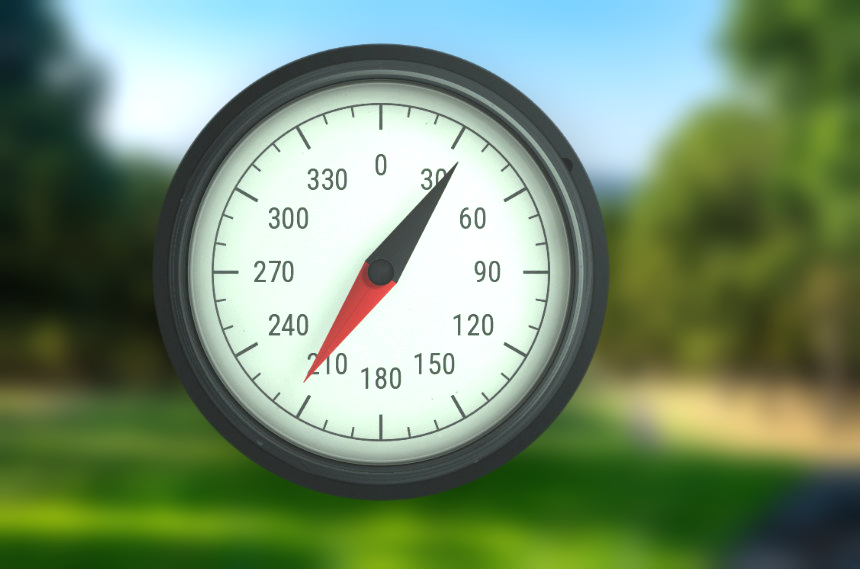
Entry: value=215 unit=°
